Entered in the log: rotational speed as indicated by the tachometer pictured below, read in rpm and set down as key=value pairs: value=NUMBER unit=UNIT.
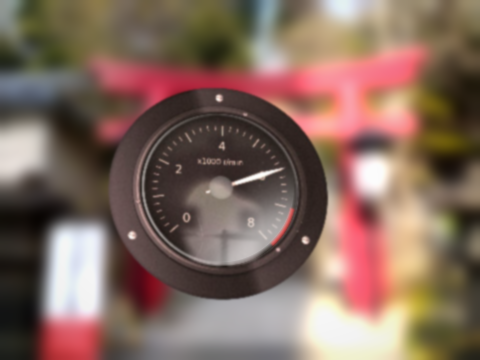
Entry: value=6000 unit=rpm
